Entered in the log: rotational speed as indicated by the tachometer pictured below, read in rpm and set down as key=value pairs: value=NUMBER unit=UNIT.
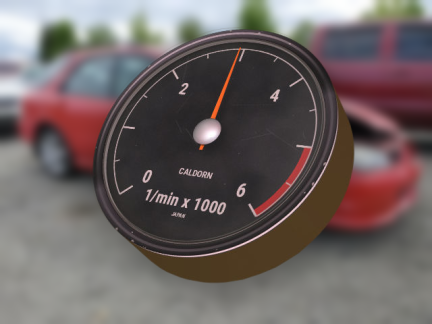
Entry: value=3000 unit=rpm
